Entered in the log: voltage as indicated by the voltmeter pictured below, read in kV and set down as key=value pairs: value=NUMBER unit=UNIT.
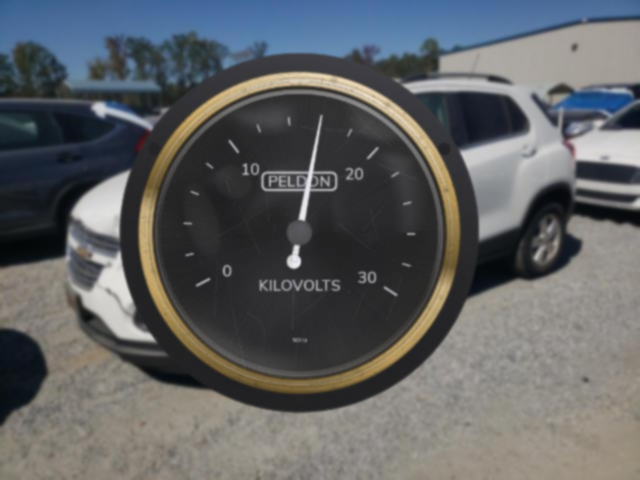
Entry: value=16 unit=kV
